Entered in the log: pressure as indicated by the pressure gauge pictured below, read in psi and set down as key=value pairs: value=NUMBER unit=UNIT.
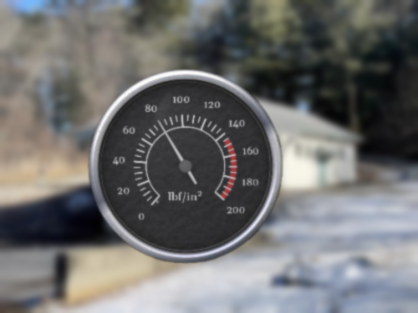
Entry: value=80 unit=psi
